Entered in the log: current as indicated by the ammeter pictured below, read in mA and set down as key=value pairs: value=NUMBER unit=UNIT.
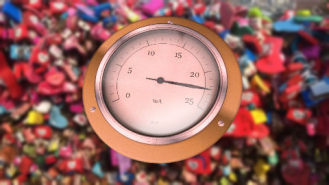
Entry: value=22.5 unit=mA
